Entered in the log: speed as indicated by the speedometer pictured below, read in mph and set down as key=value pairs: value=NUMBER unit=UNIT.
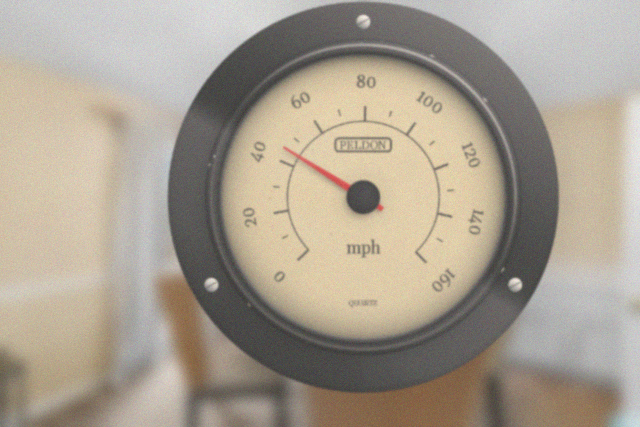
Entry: value=45 unit=mph
